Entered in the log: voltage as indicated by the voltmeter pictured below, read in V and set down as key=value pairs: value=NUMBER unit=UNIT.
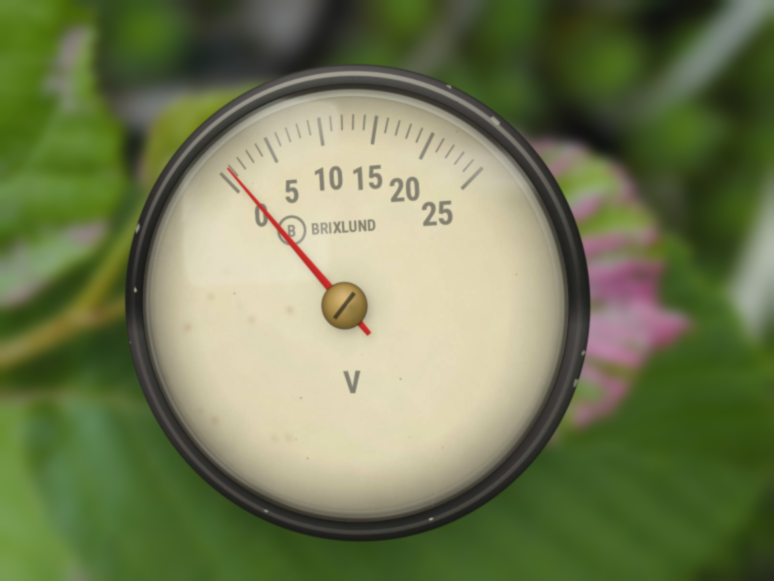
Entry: value=1 unit=V
